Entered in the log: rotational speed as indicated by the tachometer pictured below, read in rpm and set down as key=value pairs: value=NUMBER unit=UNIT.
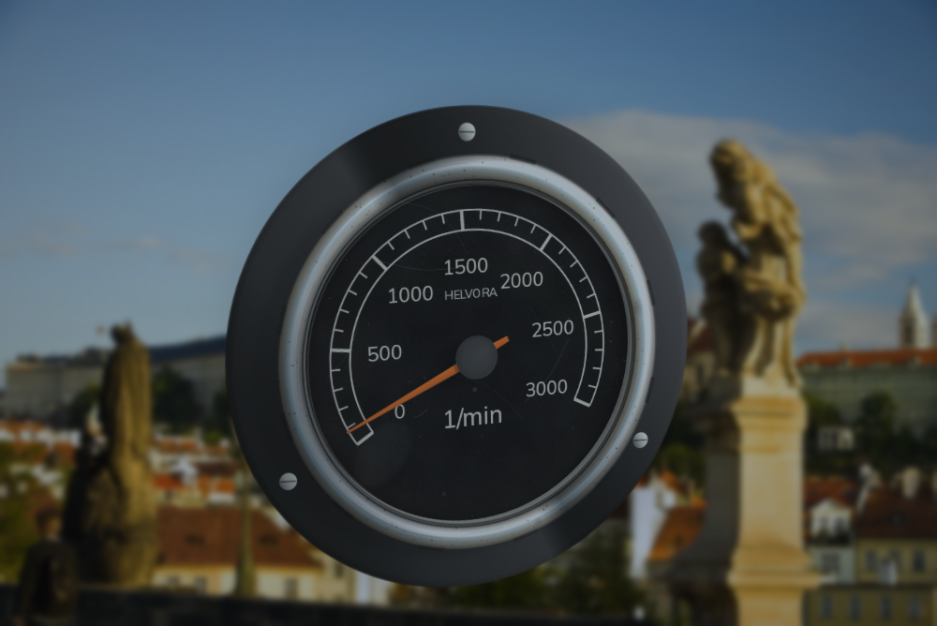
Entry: value=100 unit=rpm
